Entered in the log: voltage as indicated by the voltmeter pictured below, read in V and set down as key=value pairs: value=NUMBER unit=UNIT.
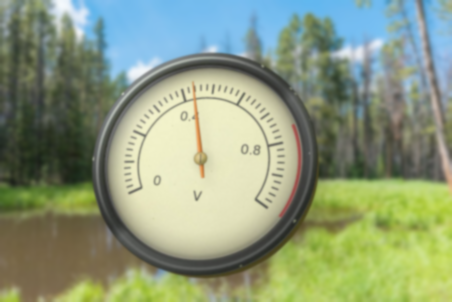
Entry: value=0.44 unit=V
